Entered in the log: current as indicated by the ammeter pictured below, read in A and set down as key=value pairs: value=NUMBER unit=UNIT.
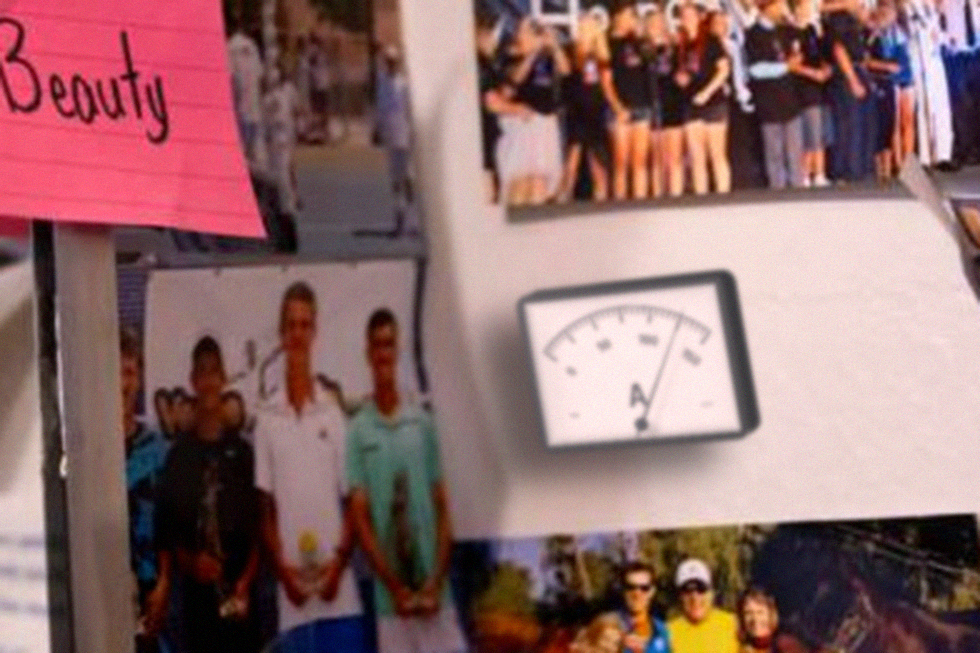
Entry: value=125 unit=A
